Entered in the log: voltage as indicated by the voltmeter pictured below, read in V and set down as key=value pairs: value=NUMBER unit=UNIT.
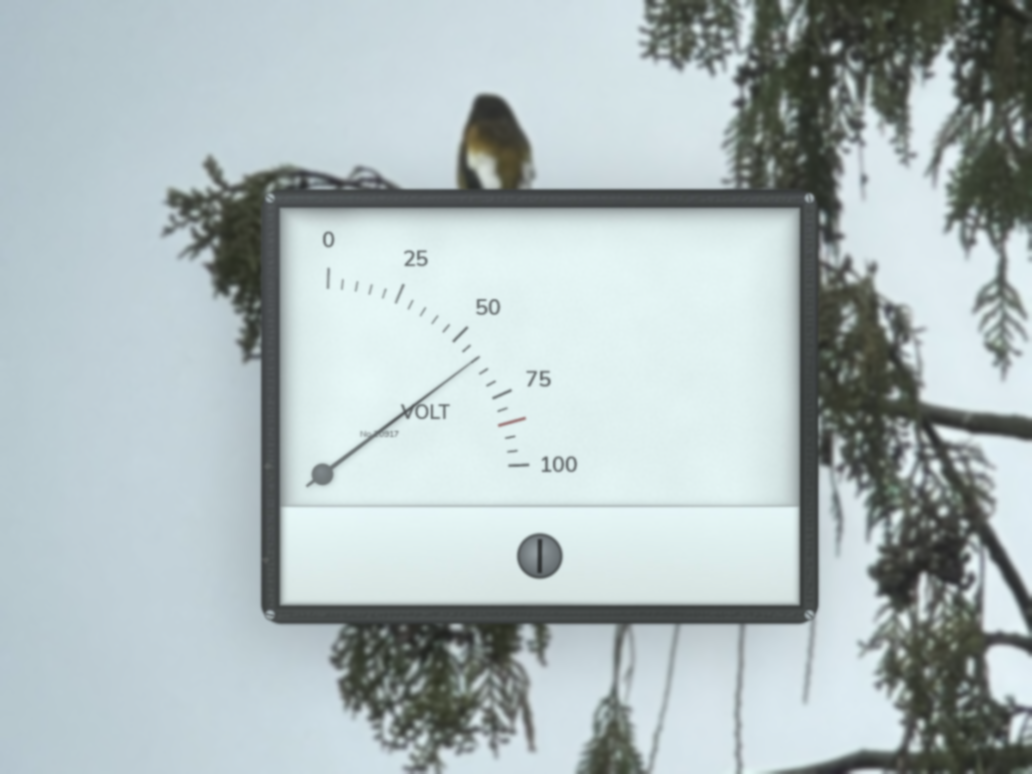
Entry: value=60 unit=V
